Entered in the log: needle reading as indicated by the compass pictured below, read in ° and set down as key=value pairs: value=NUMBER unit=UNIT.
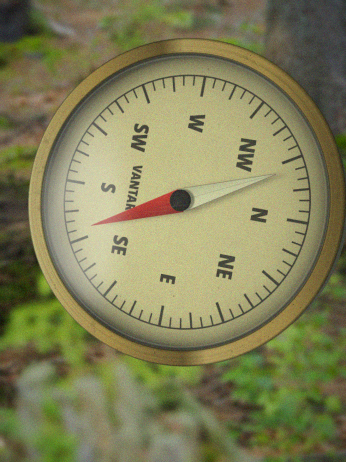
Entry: value=155 unit=°
